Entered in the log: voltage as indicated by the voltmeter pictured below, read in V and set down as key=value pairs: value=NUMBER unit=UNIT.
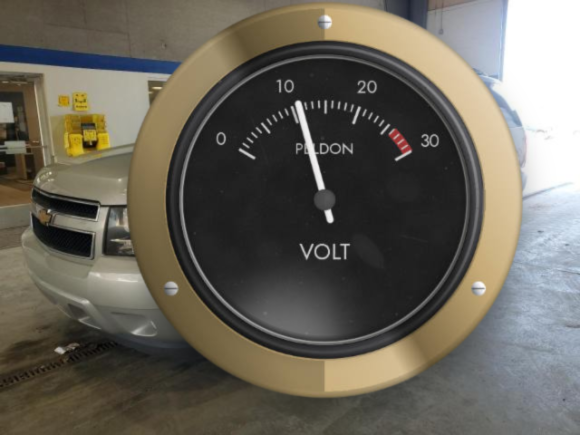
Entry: value=11 unit=V
